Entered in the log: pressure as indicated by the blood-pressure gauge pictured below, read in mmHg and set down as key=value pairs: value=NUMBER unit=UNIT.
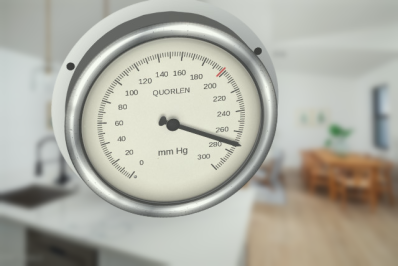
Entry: value=270 unit=mmHg
